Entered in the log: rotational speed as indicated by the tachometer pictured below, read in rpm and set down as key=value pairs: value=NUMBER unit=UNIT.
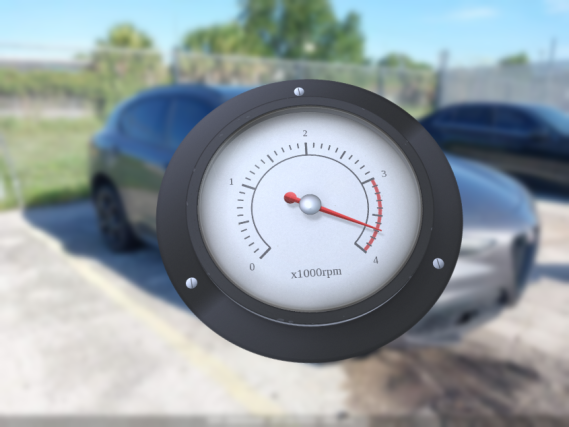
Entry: value=3700 unit=rpm
